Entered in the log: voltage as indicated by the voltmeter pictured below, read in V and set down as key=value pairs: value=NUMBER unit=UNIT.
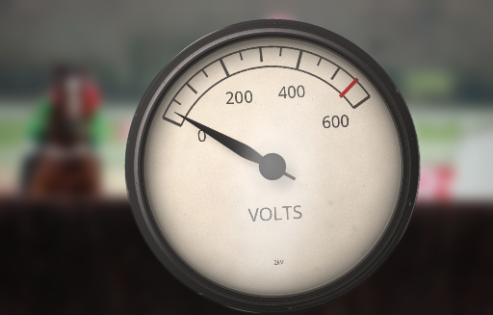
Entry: value=25 unit=V
